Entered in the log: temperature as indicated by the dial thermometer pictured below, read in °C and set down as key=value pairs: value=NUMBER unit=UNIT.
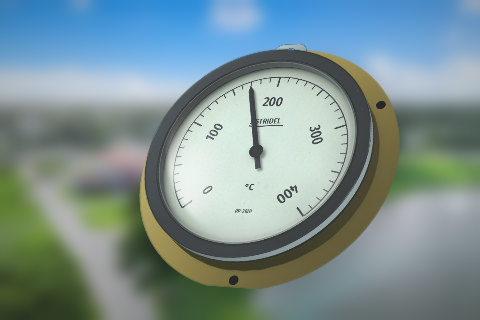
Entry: value=170 unit=°C
